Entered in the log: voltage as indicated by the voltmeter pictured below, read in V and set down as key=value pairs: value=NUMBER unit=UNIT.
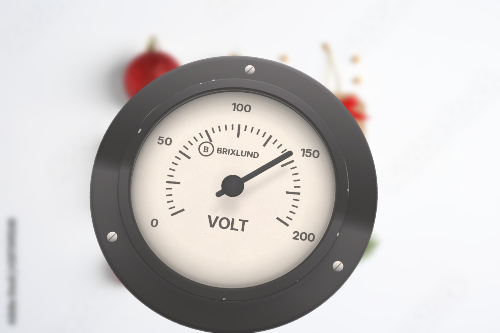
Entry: value=145 unit=V
